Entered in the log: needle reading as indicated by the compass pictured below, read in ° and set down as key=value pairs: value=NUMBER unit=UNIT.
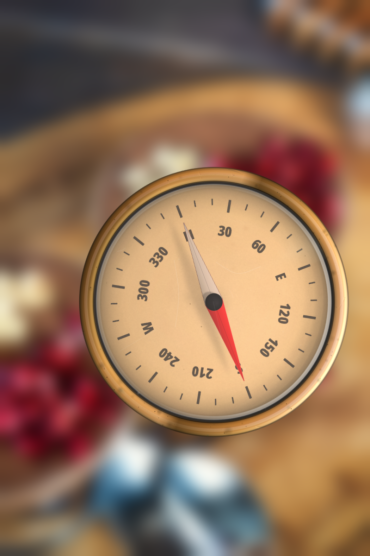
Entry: value=180 unit=°
